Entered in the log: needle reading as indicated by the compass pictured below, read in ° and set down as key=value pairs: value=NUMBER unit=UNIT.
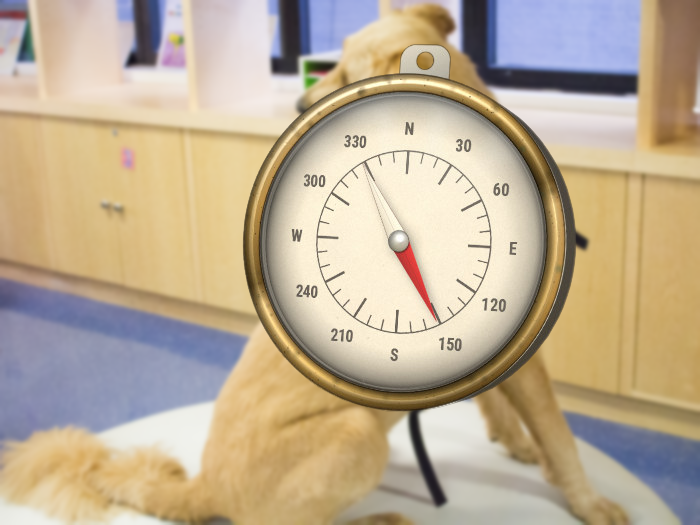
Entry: value=150 unit=°
